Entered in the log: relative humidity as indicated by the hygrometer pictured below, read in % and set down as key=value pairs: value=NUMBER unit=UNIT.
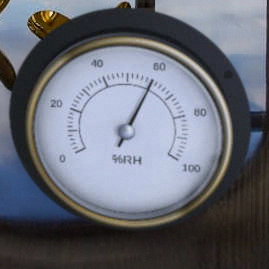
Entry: value=60 unit=%
